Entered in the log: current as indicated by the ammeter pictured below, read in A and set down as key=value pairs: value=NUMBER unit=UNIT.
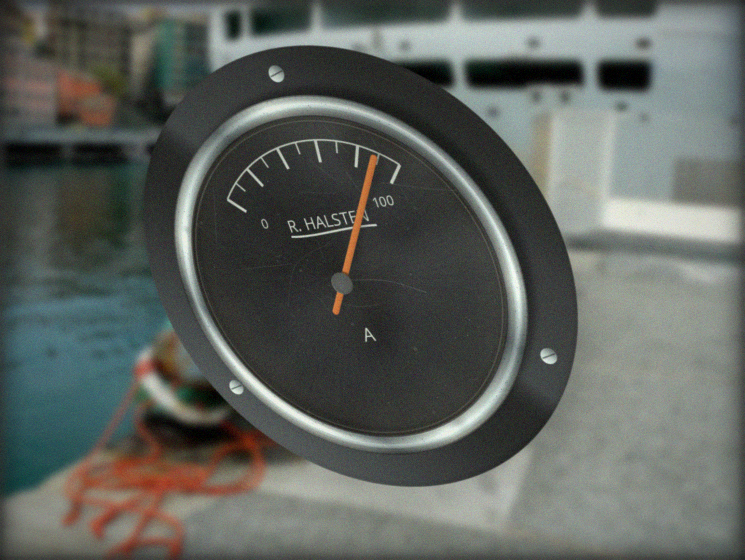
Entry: value=90 unit=A
